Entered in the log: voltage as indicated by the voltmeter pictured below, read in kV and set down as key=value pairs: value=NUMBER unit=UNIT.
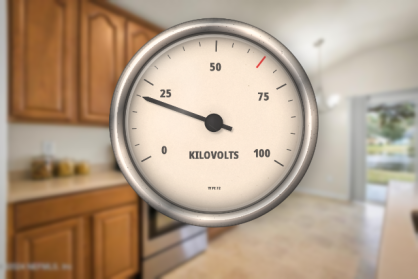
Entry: value=20 unit=kV
